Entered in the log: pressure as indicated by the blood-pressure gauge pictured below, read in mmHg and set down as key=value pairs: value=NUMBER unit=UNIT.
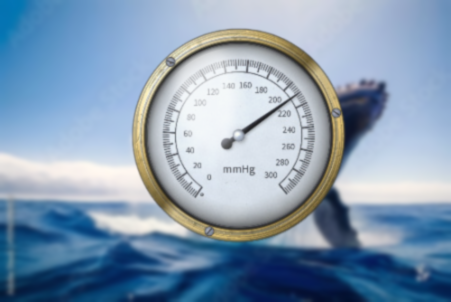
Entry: value=210 unit=mmHg
